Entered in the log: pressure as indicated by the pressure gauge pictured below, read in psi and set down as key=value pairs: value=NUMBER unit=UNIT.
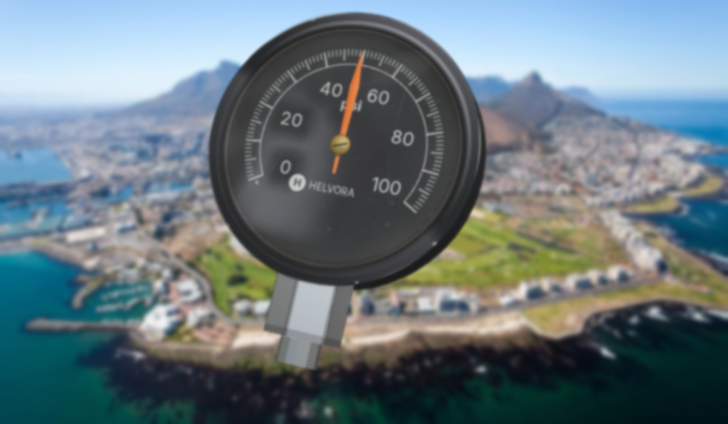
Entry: value=50 unit=psi
